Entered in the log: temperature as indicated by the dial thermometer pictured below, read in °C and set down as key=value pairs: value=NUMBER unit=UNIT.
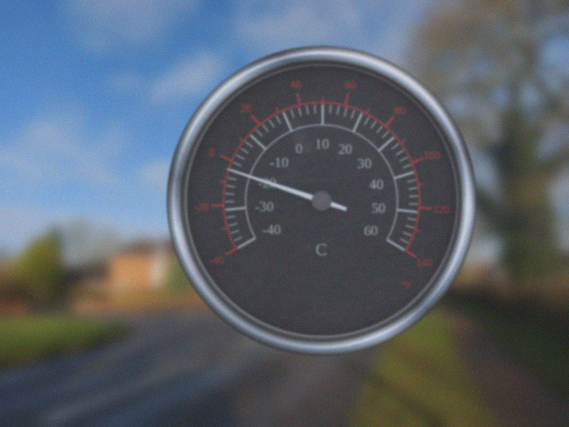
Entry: value=-20 unit=°C
